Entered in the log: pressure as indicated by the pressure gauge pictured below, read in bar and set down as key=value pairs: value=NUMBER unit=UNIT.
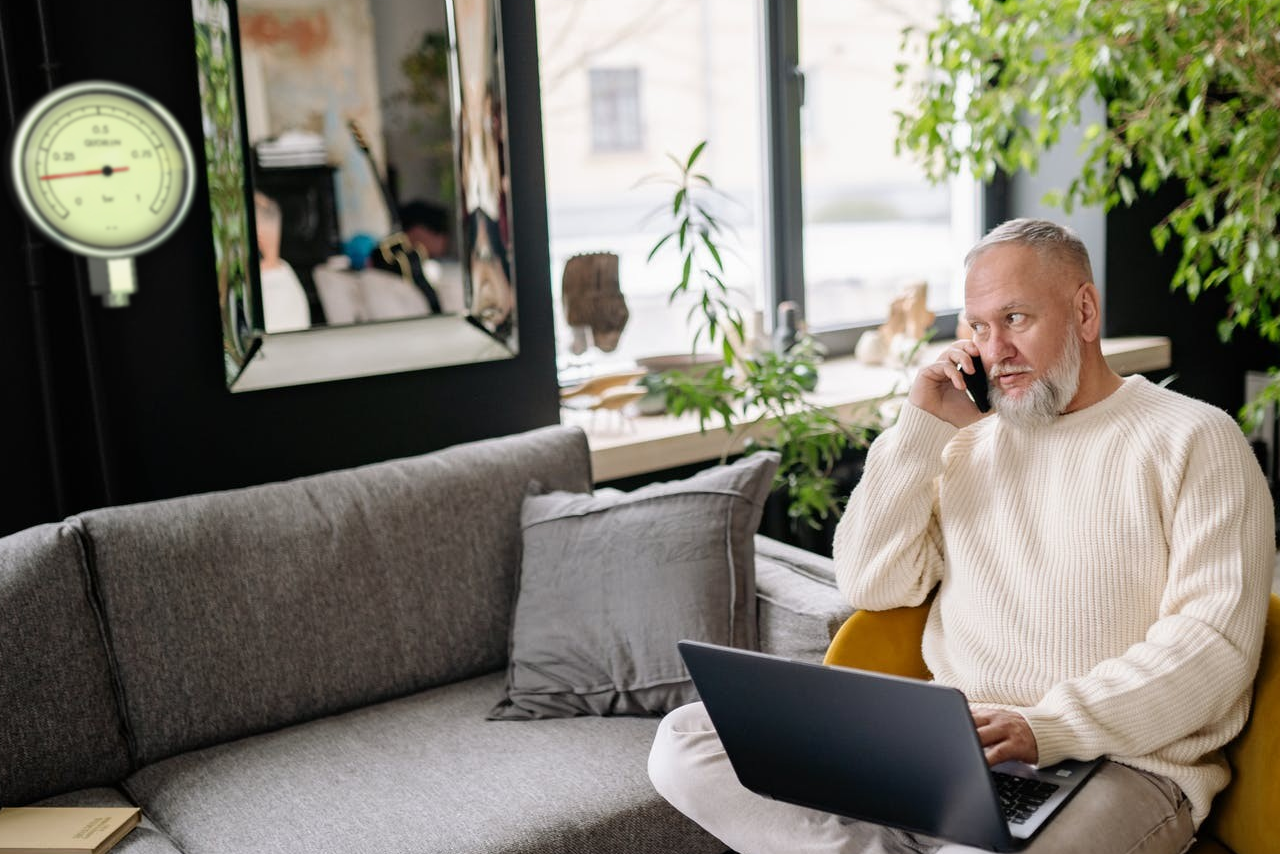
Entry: value=0.15 unit=bar
